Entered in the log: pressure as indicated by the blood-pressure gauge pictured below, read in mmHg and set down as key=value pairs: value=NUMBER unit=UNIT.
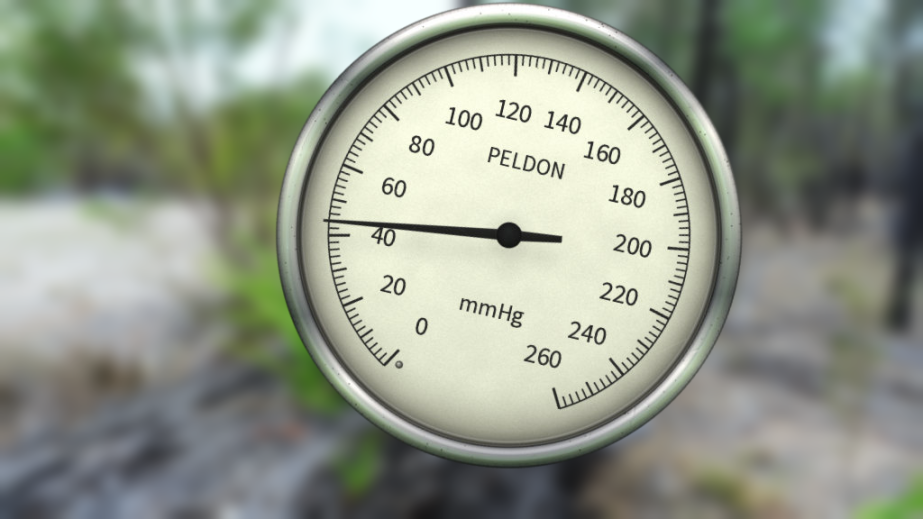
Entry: value=44 unit=mmHg
